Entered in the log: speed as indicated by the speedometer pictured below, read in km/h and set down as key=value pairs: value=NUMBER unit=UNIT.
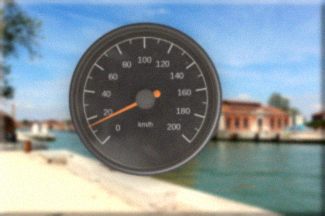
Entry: value=15 unit=km/h
